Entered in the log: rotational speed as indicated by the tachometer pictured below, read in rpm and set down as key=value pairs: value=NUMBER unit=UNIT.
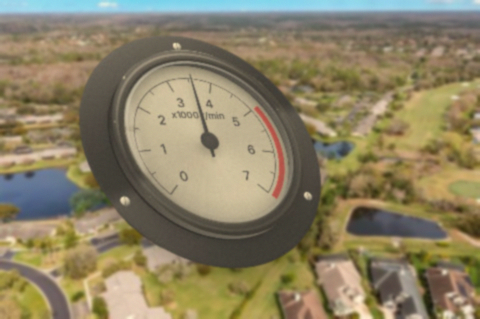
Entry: value=3500 unit=rpm
